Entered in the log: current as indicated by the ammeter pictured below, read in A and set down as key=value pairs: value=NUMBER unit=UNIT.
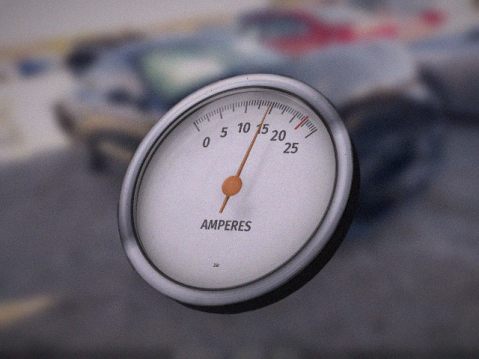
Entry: value=15 unit=A
